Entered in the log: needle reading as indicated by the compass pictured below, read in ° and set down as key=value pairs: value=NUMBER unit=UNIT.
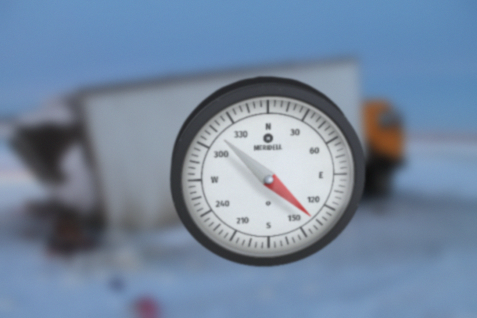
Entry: value=135 unit=°
